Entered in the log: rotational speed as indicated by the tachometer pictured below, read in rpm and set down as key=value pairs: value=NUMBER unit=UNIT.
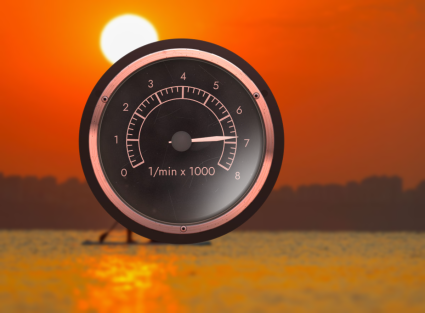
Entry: value=6800 unit=rpm
